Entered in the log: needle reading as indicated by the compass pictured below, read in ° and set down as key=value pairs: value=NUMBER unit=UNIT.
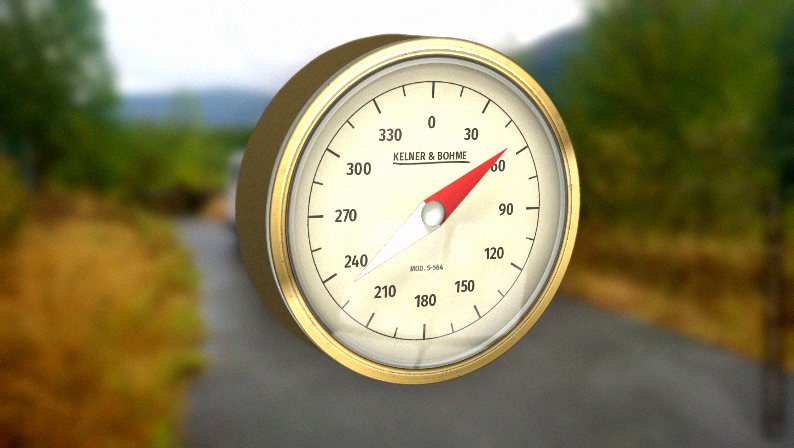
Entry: value=52.5 unit=°
